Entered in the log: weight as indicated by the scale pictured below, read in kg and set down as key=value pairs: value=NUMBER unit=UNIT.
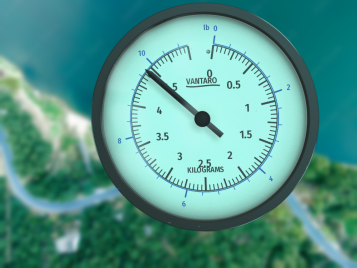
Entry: value=4.45 unit=kg
